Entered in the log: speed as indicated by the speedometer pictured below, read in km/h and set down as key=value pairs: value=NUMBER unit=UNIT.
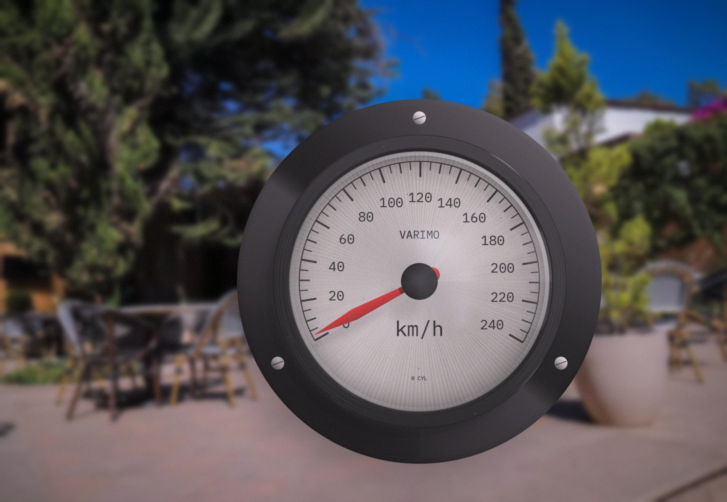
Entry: value=2.5 unit=km/h
